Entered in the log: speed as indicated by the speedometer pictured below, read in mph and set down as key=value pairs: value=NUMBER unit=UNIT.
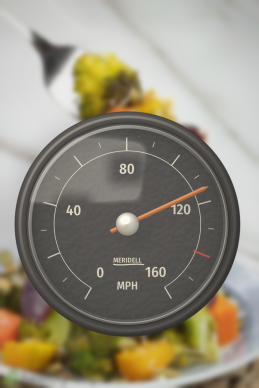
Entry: value=115 unit=mph
